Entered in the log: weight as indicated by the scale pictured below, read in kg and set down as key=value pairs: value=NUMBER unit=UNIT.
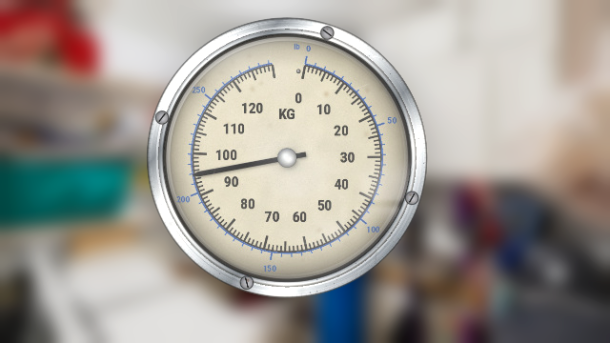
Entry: value=95 unit=kg
